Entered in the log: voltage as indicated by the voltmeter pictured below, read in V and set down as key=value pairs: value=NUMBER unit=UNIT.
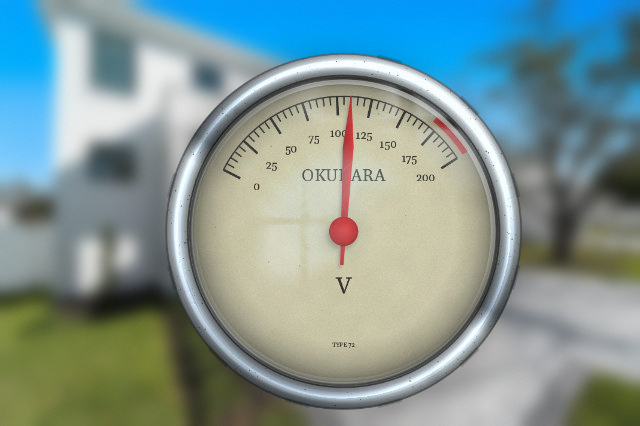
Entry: value=110 unit=V
